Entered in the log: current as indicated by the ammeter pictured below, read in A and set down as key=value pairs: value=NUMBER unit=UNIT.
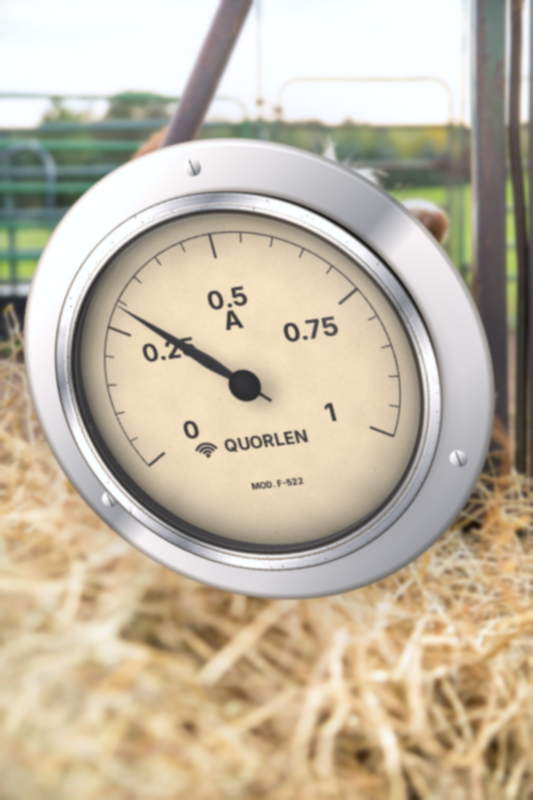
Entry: value=0.3 unit=A
